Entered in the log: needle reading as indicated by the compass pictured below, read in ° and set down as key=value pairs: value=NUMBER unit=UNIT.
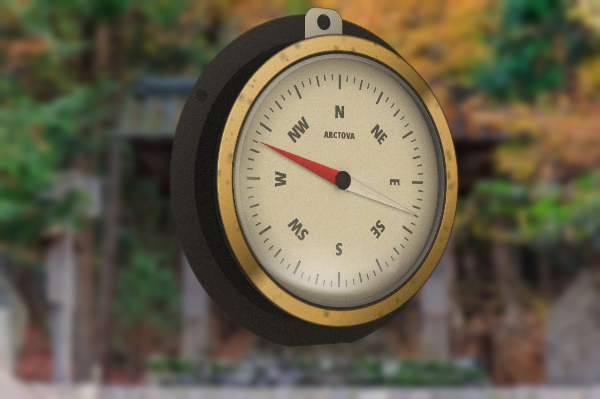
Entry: value=290 unit=°
